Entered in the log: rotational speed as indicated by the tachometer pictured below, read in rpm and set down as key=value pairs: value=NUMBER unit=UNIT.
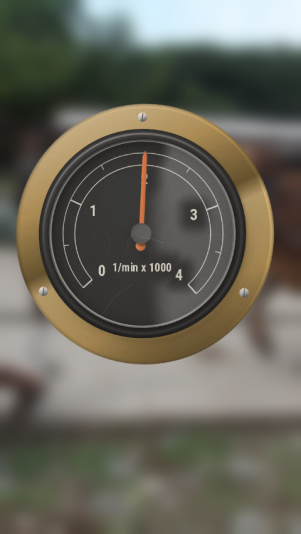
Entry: value=2000 unit=rpm
